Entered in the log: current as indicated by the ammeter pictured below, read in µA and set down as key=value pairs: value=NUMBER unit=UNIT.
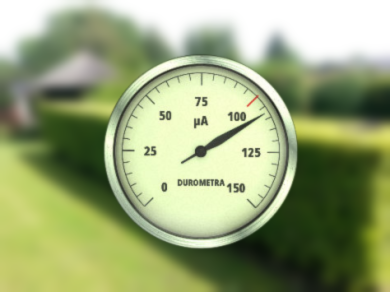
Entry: value=107.5 unit=µA
